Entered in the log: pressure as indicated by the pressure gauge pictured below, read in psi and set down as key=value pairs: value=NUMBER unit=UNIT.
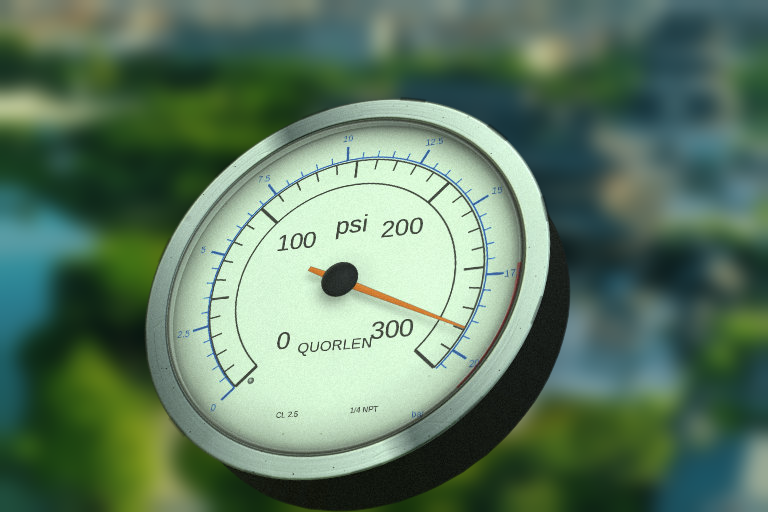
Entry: value=280 unit=psi
